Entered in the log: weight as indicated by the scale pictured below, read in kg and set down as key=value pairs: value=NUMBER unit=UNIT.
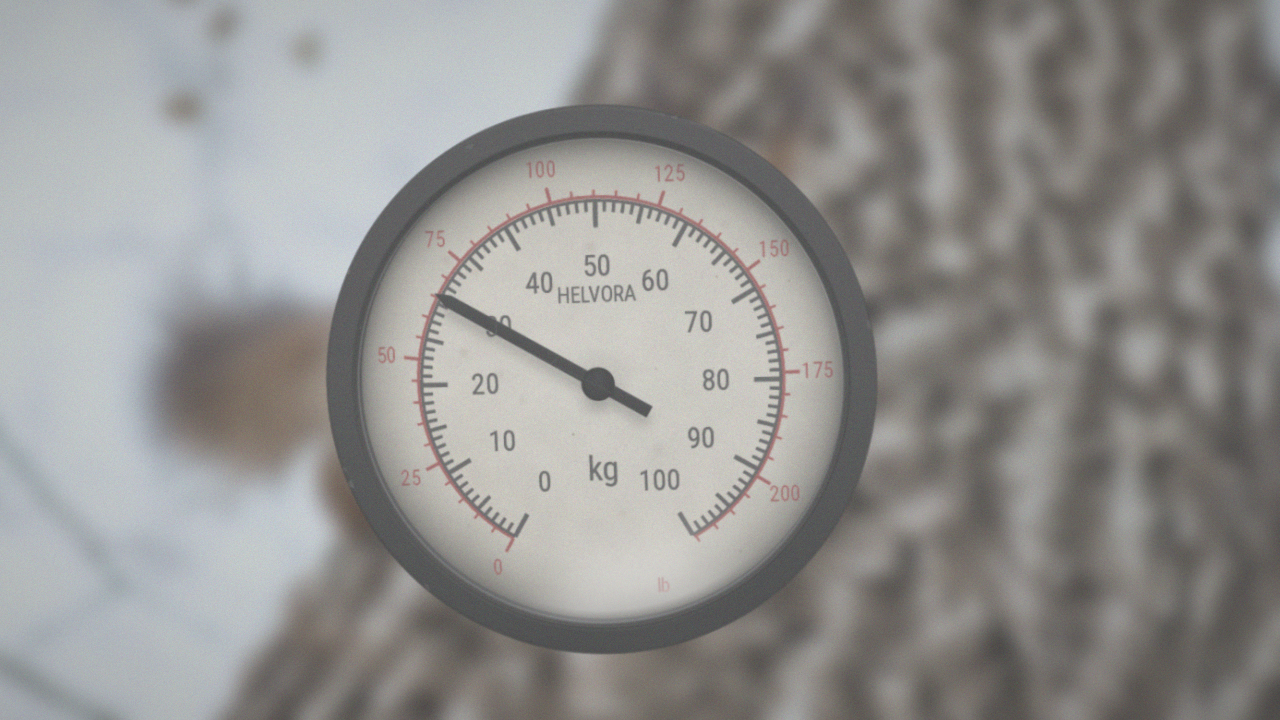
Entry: value=30 unit=kg
